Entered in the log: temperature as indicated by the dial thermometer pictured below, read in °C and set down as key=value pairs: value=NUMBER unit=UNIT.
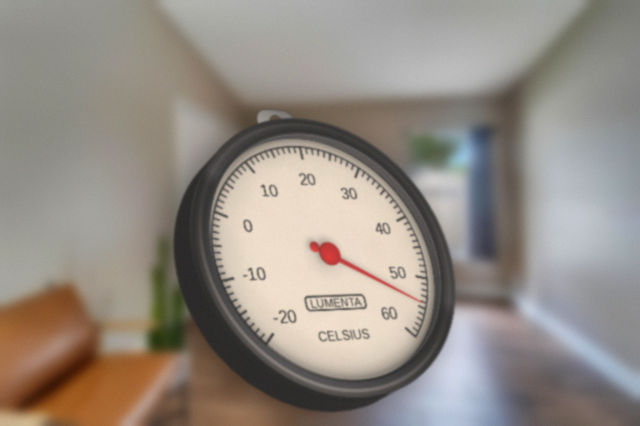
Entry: value=55 unit=°C
